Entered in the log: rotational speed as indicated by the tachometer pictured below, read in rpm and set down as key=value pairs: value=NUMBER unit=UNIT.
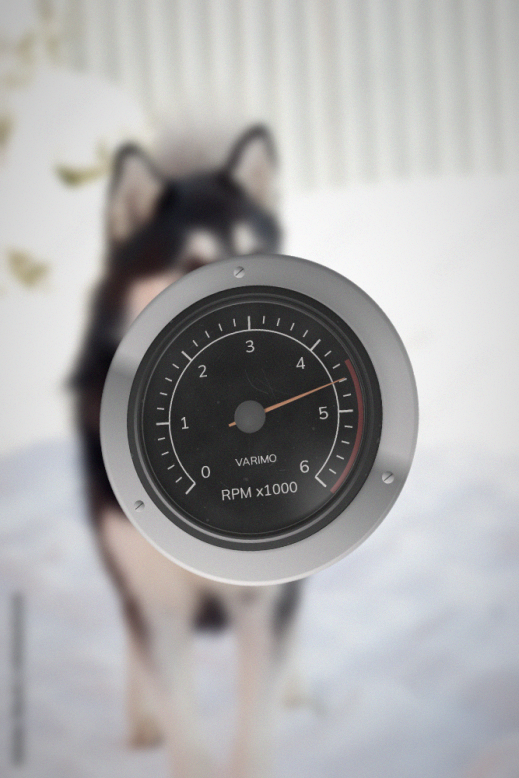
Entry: value=4600 unit=rpm
